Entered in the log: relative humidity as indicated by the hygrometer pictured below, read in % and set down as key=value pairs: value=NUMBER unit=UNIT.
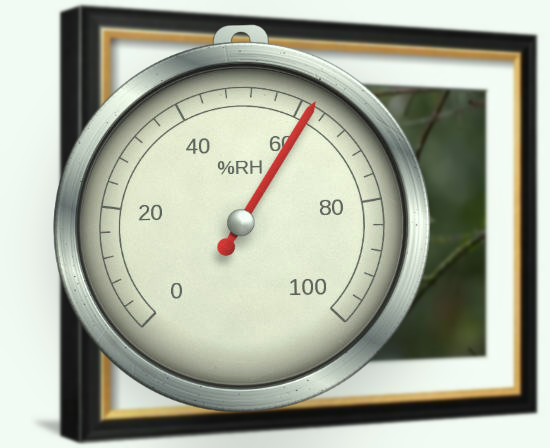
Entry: value=62 unit=%
